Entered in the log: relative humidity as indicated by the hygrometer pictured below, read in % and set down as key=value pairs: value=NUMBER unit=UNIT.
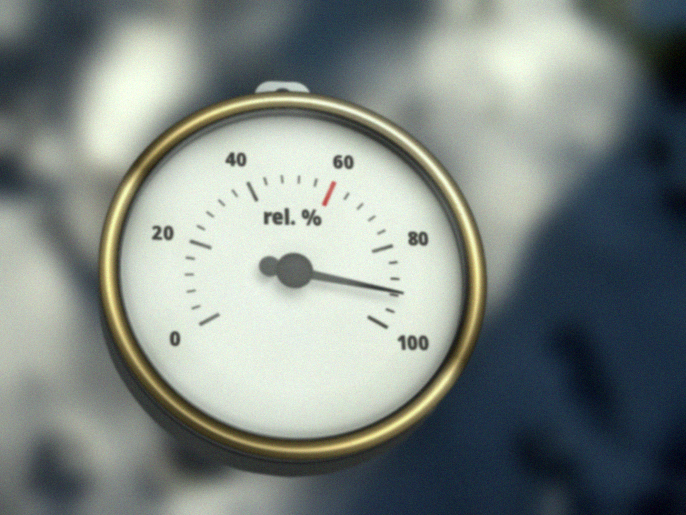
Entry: value=92 unit=%
